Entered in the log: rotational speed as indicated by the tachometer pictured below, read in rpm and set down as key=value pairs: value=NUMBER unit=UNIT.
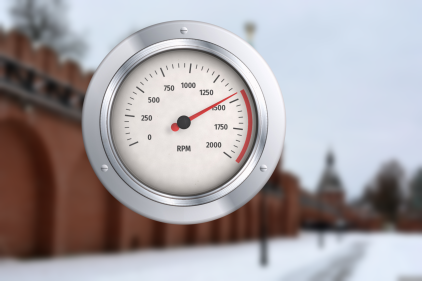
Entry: value=1450 unit=rpm
